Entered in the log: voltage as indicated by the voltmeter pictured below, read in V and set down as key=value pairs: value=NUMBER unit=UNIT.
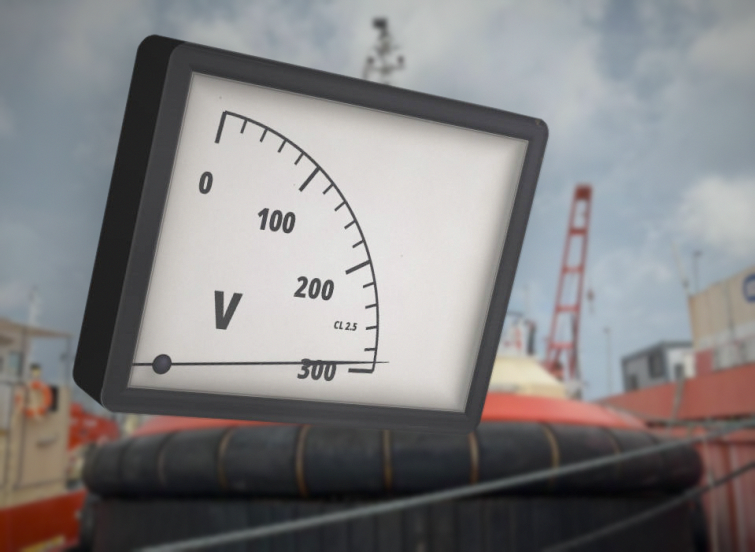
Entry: value=290 unit=V
